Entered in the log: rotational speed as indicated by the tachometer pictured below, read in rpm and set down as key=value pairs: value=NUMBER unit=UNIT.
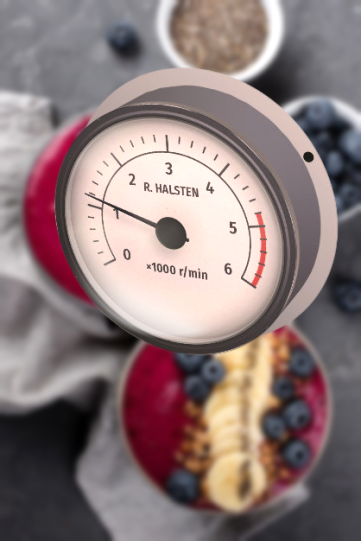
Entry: value=1200 unit=rpm
